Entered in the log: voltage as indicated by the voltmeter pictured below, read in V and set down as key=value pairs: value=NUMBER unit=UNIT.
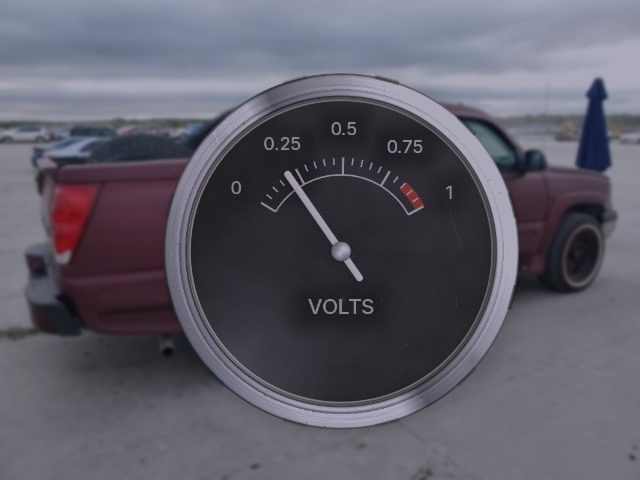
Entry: value=0.2 unit=V
